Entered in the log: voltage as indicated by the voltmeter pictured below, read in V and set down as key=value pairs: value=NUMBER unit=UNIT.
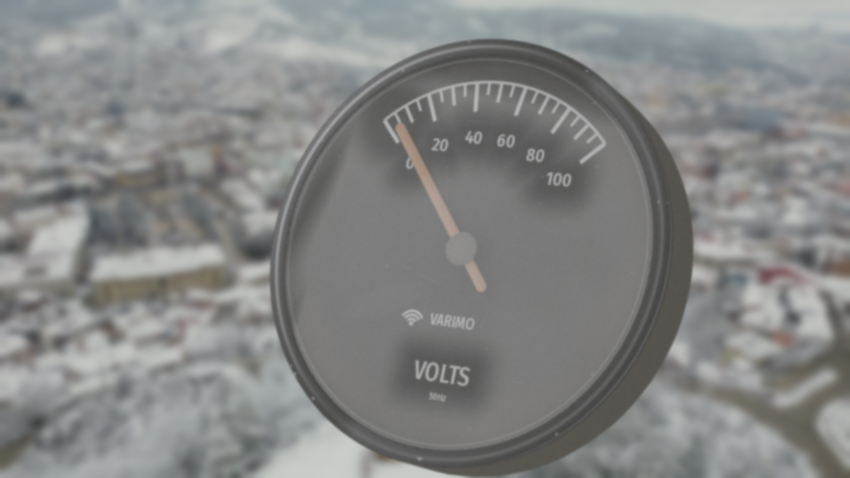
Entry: value=5 unit=V
